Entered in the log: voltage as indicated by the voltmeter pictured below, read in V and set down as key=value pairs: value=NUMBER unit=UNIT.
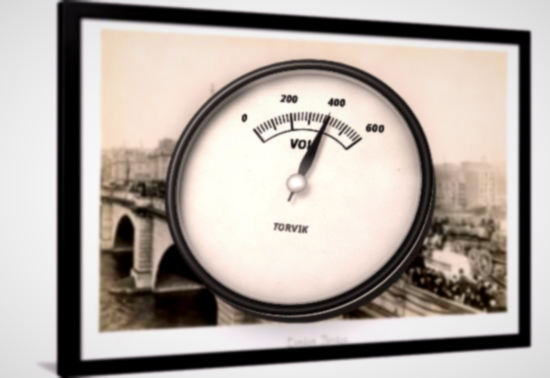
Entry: value=400 unit=V
